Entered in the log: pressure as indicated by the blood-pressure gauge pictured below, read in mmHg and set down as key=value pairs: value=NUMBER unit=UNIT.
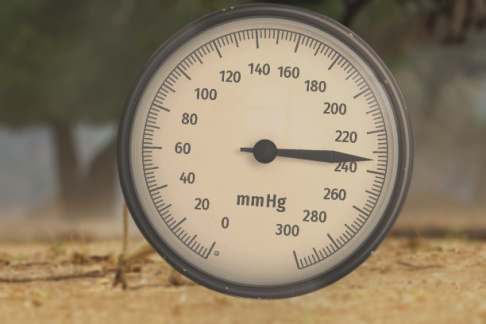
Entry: value=234 unit=mmHg
